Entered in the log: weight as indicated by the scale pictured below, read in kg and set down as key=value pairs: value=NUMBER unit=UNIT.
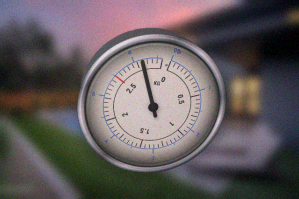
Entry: value=2.8 unit=kg
